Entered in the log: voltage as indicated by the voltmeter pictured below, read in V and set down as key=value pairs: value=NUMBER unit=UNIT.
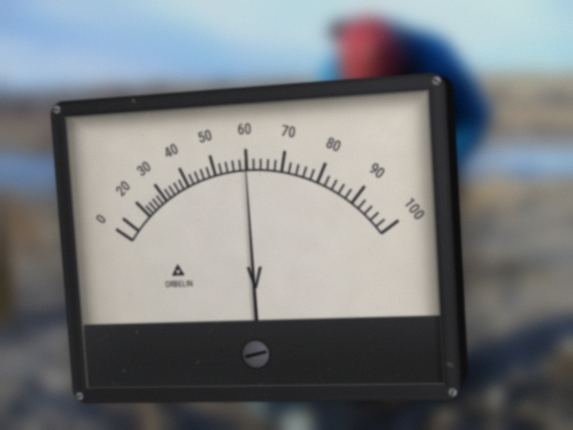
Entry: value=60 unit=V
